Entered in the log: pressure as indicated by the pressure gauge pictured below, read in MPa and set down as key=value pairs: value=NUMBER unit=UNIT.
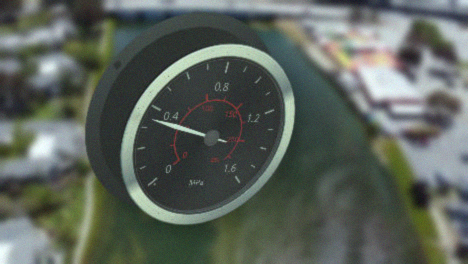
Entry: value=0.35 unit=MPa
